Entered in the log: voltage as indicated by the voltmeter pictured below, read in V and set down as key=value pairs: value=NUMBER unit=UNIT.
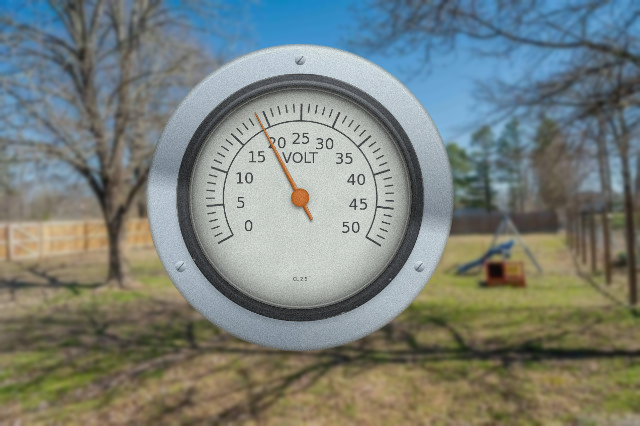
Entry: value=19 unit=V
